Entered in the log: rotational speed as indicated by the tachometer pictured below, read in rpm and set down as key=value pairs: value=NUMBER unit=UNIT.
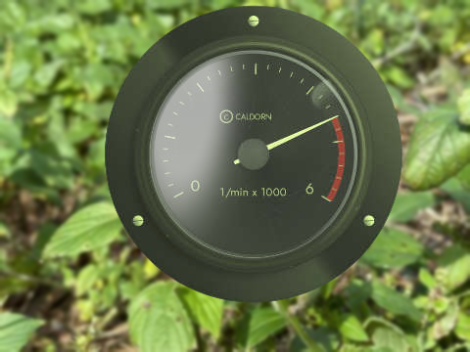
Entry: value=4600 unit=rpm
